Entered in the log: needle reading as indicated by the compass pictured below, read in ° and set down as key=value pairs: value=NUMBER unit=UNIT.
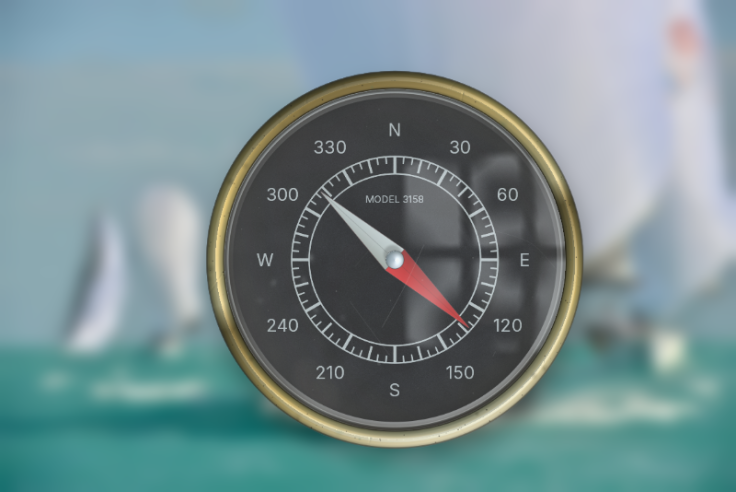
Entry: value=132.5 unit=°
